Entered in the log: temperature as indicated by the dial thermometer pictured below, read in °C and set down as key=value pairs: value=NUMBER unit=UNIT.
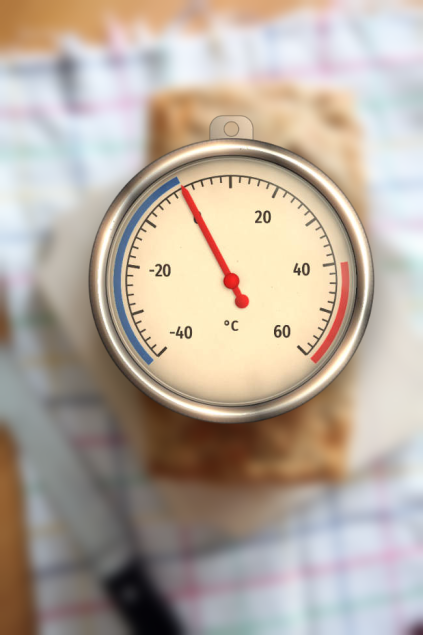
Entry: value=0 unit=°C
